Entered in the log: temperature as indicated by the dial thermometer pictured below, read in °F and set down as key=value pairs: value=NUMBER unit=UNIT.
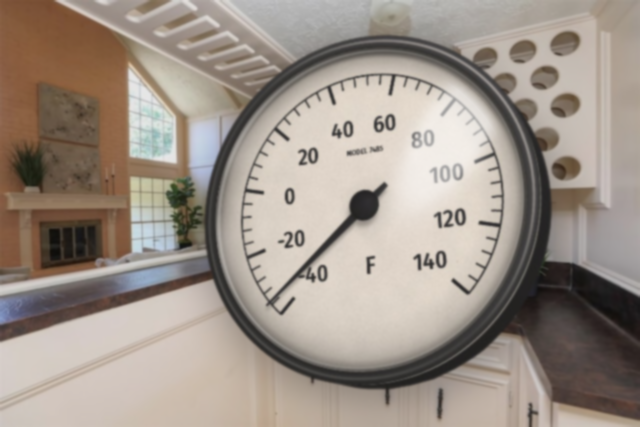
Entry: value=-36 unit=°F
